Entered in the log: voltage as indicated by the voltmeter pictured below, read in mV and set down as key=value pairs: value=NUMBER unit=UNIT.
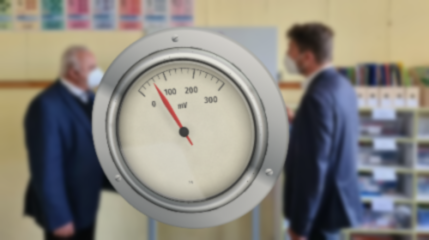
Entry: value=60 unit=mV
